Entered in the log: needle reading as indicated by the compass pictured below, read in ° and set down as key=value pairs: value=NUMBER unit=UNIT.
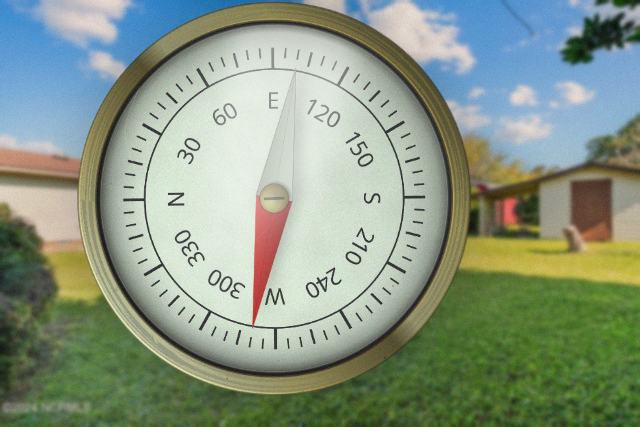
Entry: value=280 unit=°
